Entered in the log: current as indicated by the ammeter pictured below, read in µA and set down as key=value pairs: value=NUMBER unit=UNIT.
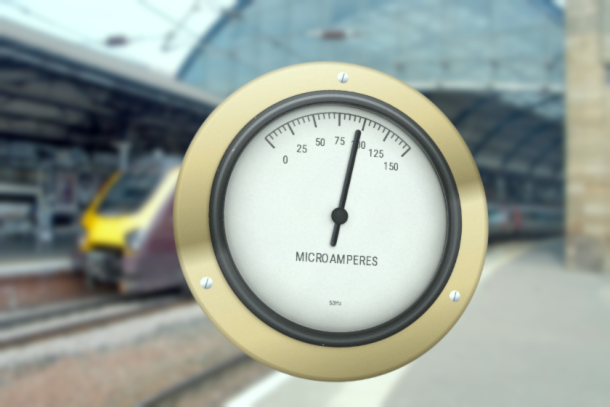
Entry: value=95 unit=µA
